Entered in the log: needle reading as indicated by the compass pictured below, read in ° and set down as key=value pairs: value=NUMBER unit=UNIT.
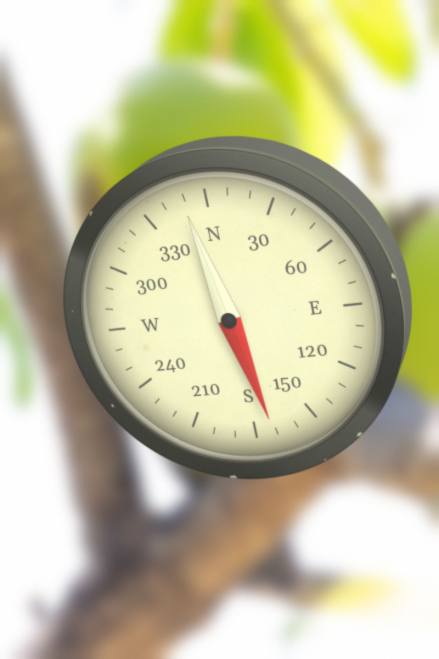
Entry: value=170 unit=°
